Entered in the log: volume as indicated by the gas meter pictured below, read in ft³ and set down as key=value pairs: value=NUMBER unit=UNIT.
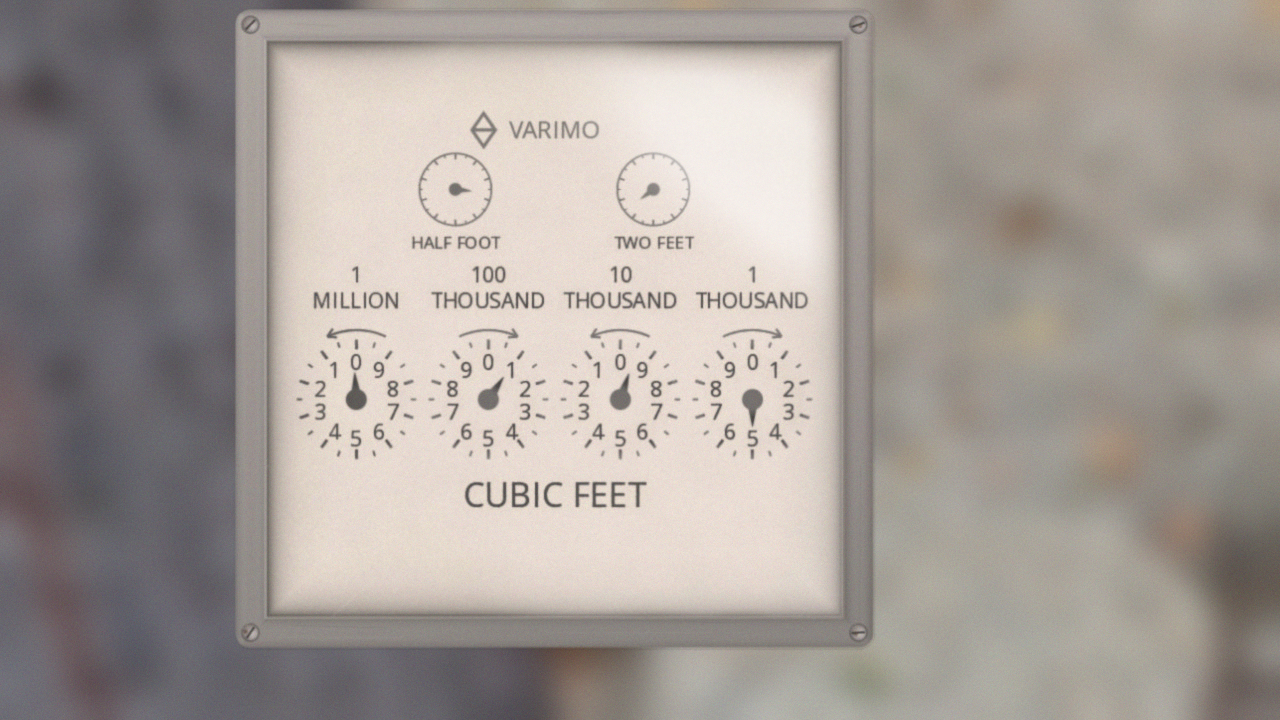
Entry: value=9500 unit=ft³
